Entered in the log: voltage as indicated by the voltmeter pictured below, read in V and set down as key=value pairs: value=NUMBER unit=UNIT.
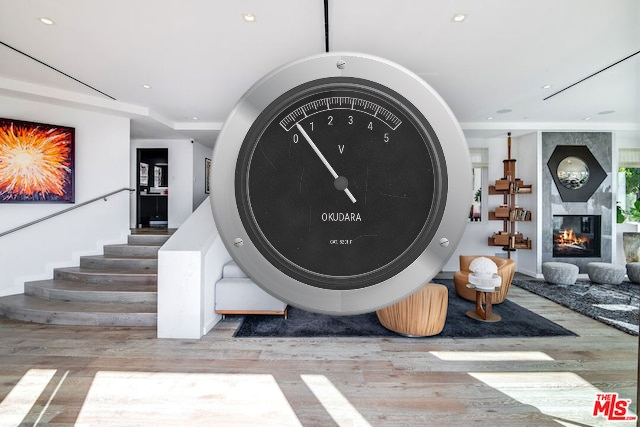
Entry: value=0.5 unit=V
